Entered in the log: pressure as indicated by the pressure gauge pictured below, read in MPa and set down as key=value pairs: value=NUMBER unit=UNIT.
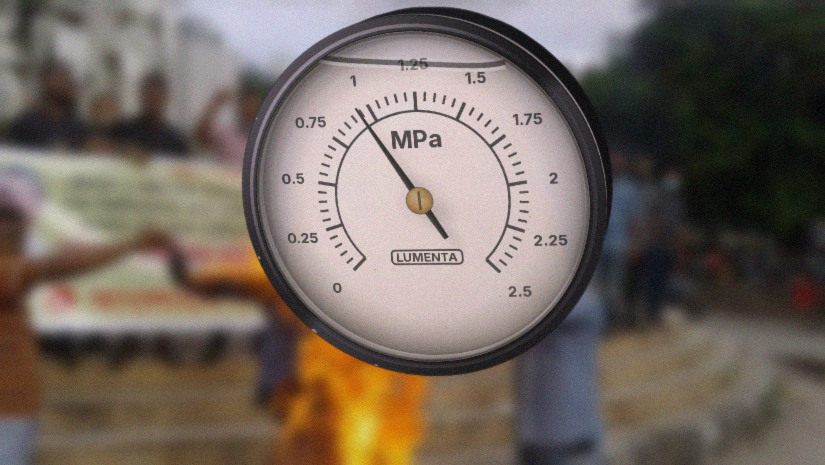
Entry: value=0.95 unit=MPa
